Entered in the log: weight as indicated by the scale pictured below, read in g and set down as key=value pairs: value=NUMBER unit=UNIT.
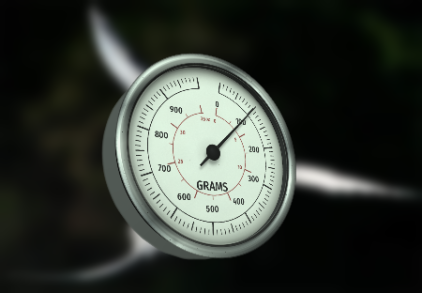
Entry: value=100 unit=g
